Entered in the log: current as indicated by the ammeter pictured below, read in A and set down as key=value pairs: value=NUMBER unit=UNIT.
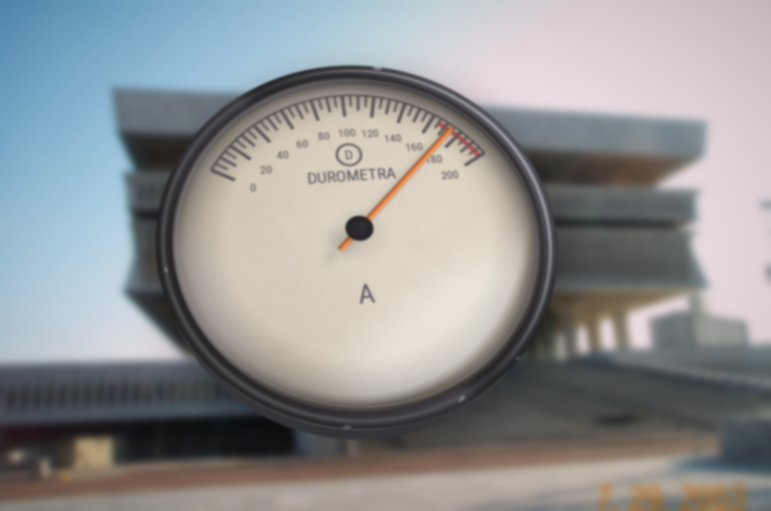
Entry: value=175 unit=A
